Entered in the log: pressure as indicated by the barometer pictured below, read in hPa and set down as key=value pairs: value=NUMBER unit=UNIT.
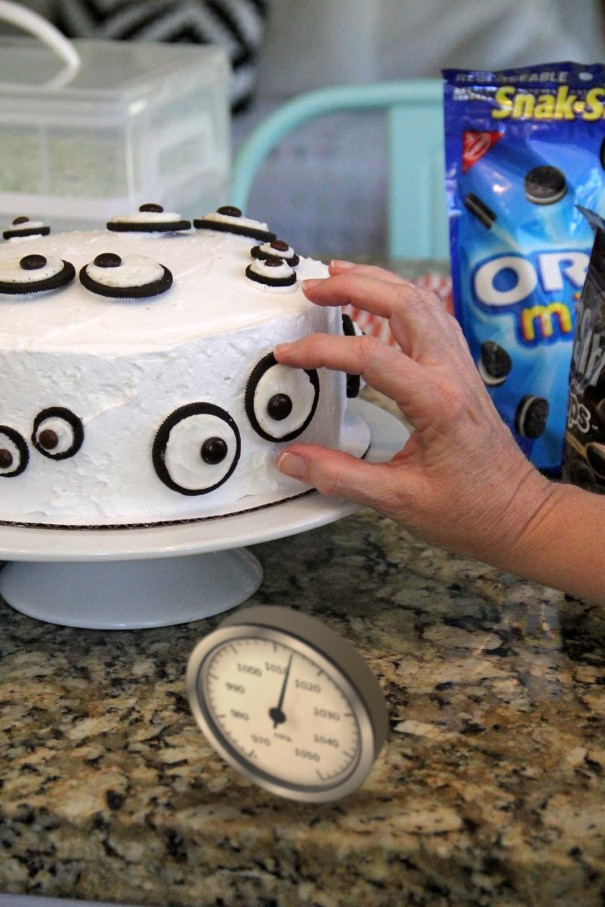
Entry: value=1014 unit=hPa
